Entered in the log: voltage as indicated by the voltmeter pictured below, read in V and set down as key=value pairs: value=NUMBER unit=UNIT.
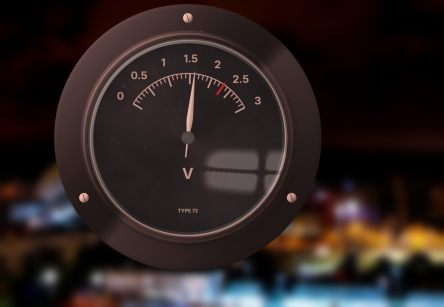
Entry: value=1.6 unit=V
